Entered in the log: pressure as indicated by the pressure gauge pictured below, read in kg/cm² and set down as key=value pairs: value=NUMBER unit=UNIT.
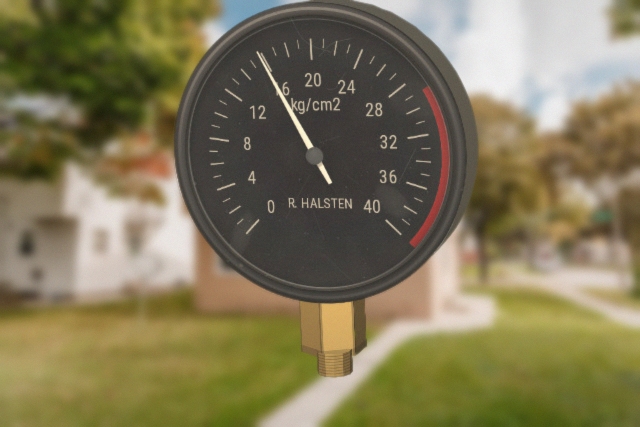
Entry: value=16 unit=kg/cm²
